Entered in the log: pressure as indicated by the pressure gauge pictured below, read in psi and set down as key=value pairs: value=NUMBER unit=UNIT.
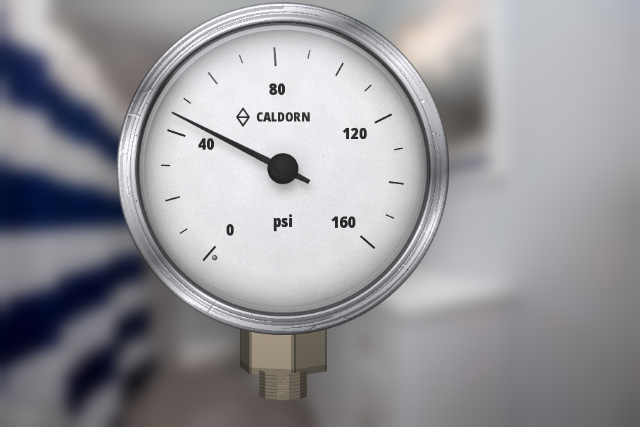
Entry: value=45 unit=psi
